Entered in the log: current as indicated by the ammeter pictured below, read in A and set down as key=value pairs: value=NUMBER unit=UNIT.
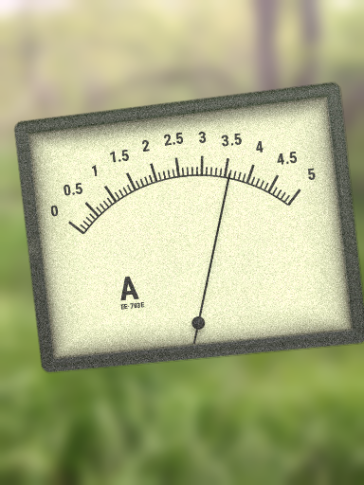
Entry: value=3.6 unit=A
